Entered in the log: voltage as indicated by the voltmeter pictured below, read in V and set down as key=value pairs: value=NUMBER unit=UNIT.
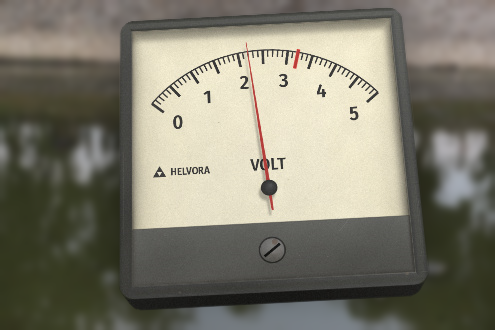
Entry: value=2.2 unit=V
